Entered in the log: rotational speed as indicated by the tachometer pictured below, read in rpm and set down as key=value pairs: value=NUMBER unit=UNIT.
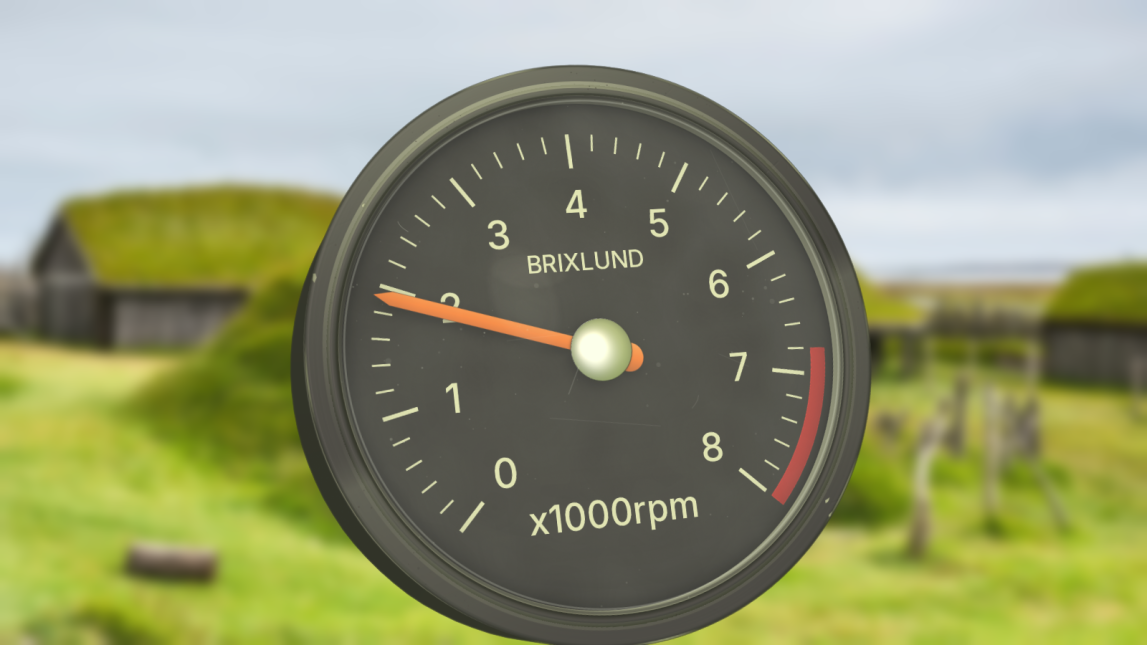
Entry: value=1900 unit=rpm
